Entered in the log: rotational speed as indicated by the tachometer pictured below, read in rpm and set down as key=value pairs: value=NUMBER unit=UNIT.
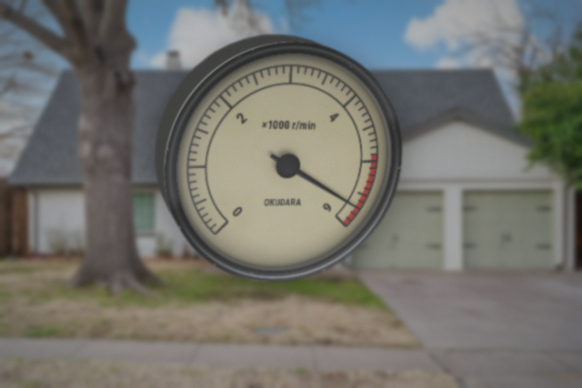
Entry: value=5700 unit=rpm
